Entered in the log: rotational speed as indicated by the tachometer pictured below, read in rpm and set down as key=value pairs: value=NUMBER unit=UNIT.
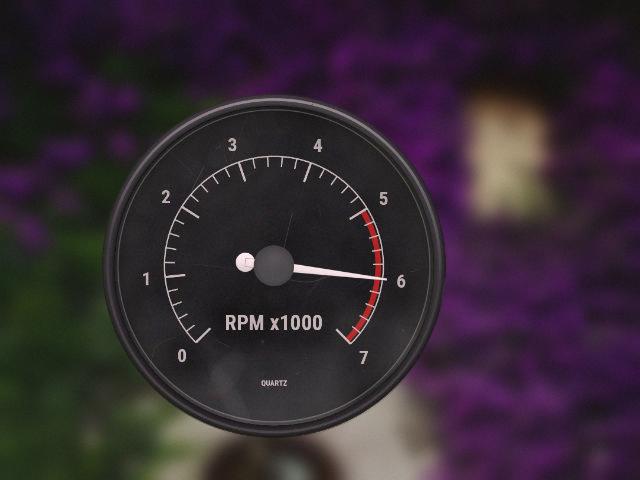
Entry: value=6000 unit=rpm
